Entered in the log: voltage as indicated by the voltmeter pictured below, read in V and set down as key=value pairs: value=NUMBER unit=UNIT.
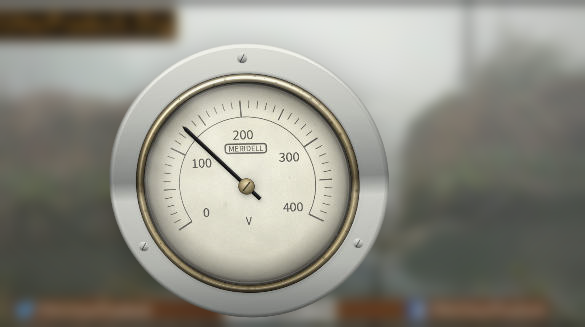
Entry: value=130 unit=V
